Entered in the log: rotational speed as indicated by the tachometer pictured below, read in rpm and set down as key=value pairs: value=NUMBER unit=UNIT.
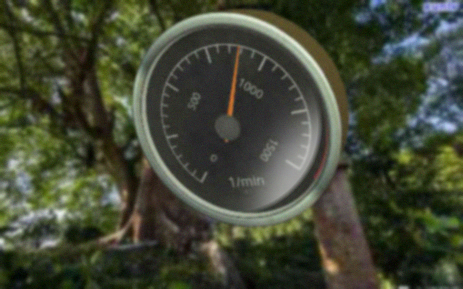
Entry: value=900 unit=rpm
